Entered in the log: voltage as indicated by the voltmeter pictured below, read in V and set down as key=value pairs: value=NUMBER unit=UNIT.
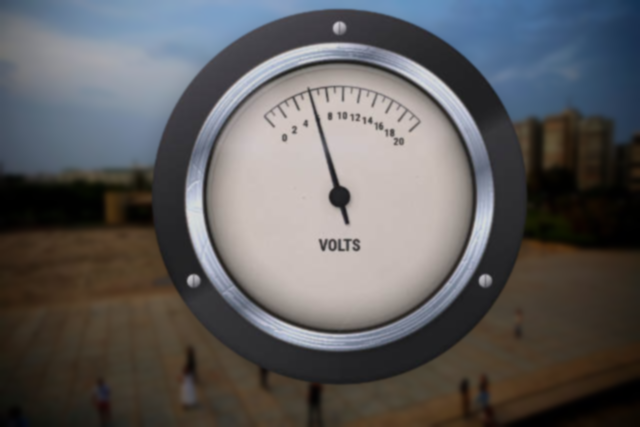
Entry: value=6 unit=V
